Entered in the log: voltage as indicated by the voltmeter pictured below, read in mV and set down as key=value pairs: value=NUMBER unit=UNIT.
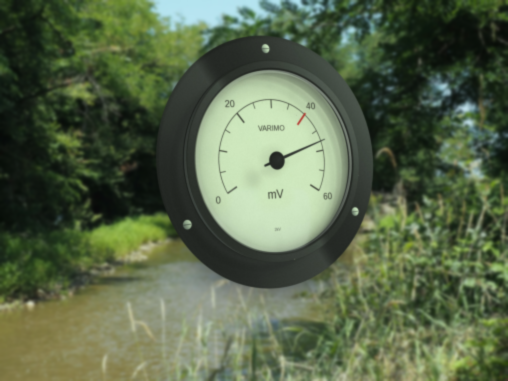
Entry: value=47.5 unit=mV
